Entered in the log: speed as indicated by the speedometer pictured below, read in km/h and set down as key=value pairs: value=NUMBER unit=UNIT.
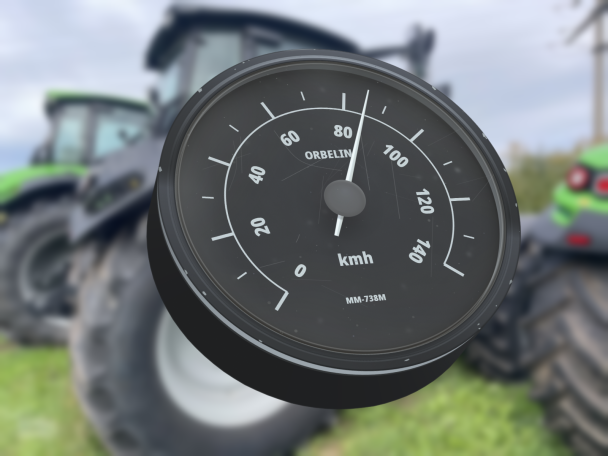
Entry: value=85 unit=km/h
